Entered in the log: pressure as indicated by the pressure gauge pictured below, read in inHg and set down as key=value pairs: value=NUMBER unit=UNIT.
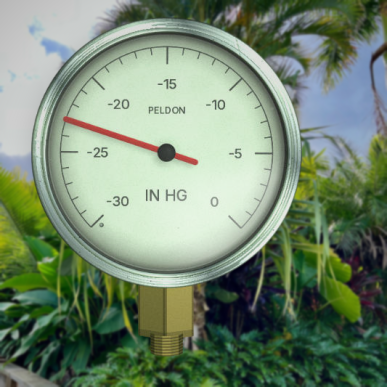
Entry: value=-23 unit=inHg
